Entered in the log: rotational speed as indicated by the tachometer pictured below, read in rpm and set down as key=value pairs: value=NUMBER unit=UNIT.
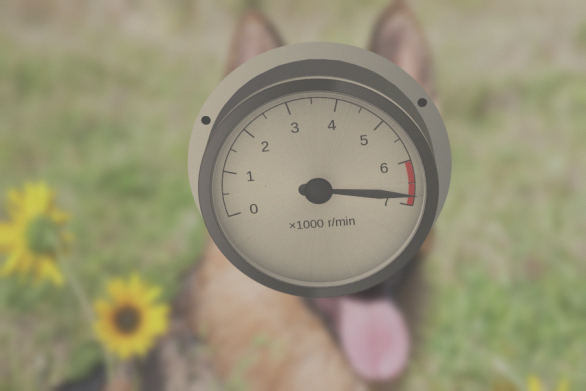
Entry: value=6750 unit=rpm
